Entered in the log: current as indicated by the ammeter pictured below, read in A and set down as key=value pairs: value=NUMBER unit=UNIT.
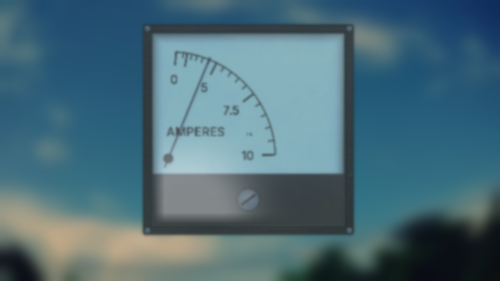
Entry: value=4.5 unit=A
